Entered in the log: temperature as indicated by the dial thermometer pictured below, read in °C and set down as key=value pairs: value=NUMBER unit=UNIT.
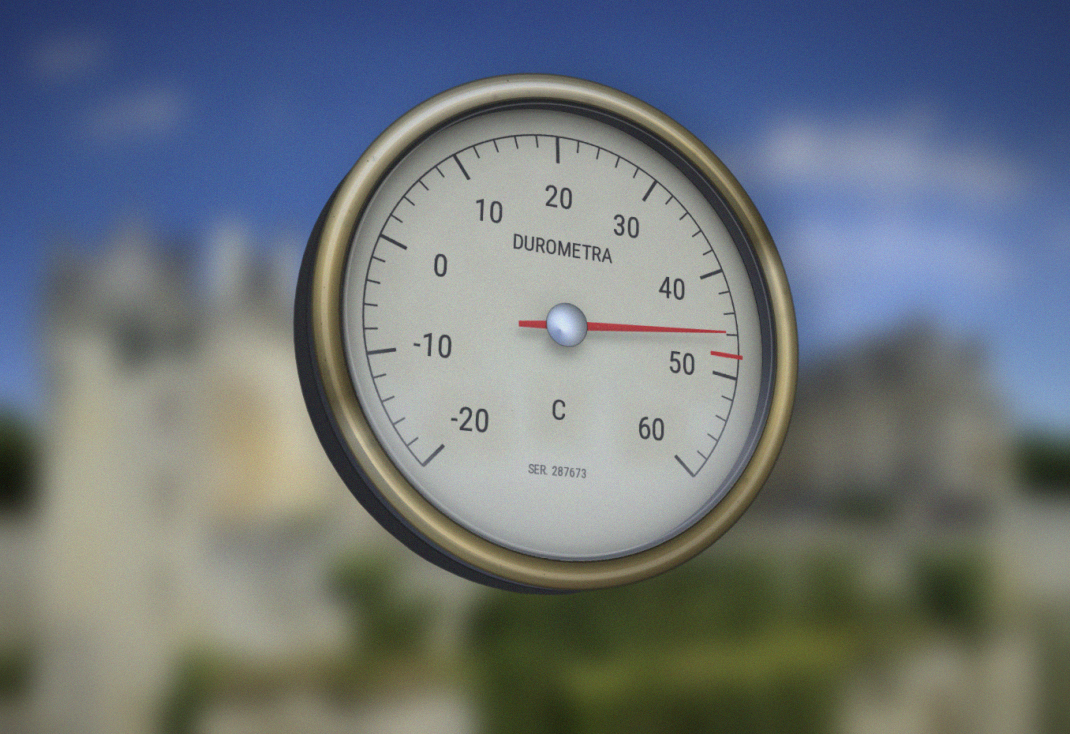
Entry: value=46 unit=°C
